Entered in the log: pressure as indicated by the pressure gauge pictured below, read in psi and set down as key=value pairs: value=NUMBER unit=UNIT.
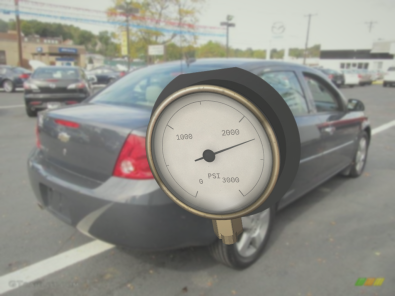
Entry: value=2250 unit=psi
